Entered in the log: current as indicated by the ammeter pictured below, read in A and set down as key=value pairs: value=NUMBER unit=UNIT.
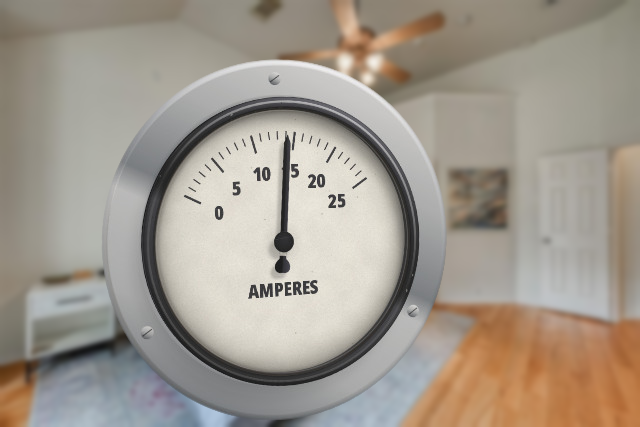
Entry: value=14 unit=A
